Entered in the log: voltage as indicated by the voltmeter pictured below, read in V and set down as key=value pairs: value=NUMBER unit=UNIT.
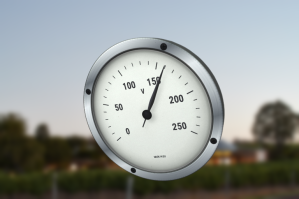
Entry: value=160 unit=V
